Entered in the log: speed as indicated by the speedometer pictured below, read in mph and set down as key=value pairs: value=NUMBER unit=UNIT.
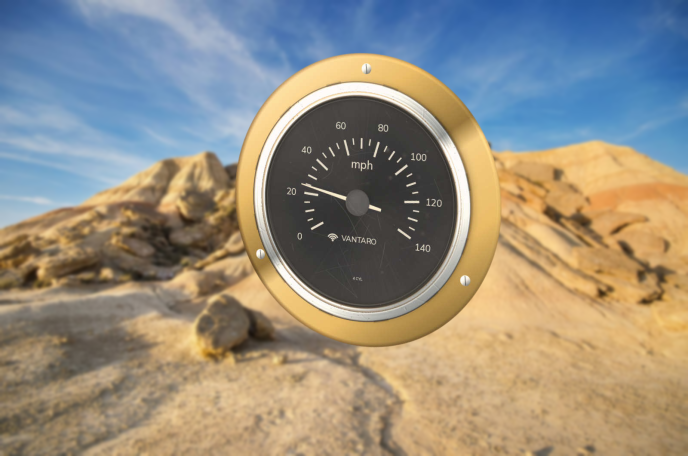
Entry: value=25 unit=mph
